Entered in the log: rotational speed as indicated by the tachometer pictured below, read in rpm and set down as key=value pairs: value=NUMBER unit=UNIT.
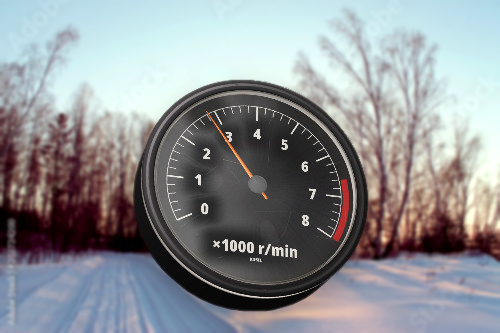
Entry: value=2800 unit=rpm
